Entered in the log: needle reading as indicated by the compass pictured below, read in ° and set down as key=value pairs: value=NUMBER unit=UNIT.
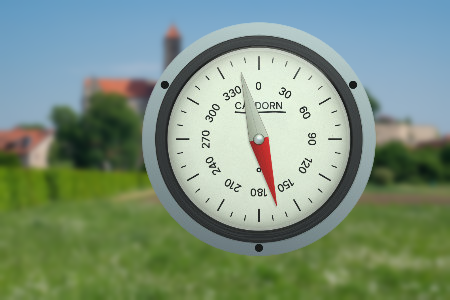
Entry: value=165 unit=°
